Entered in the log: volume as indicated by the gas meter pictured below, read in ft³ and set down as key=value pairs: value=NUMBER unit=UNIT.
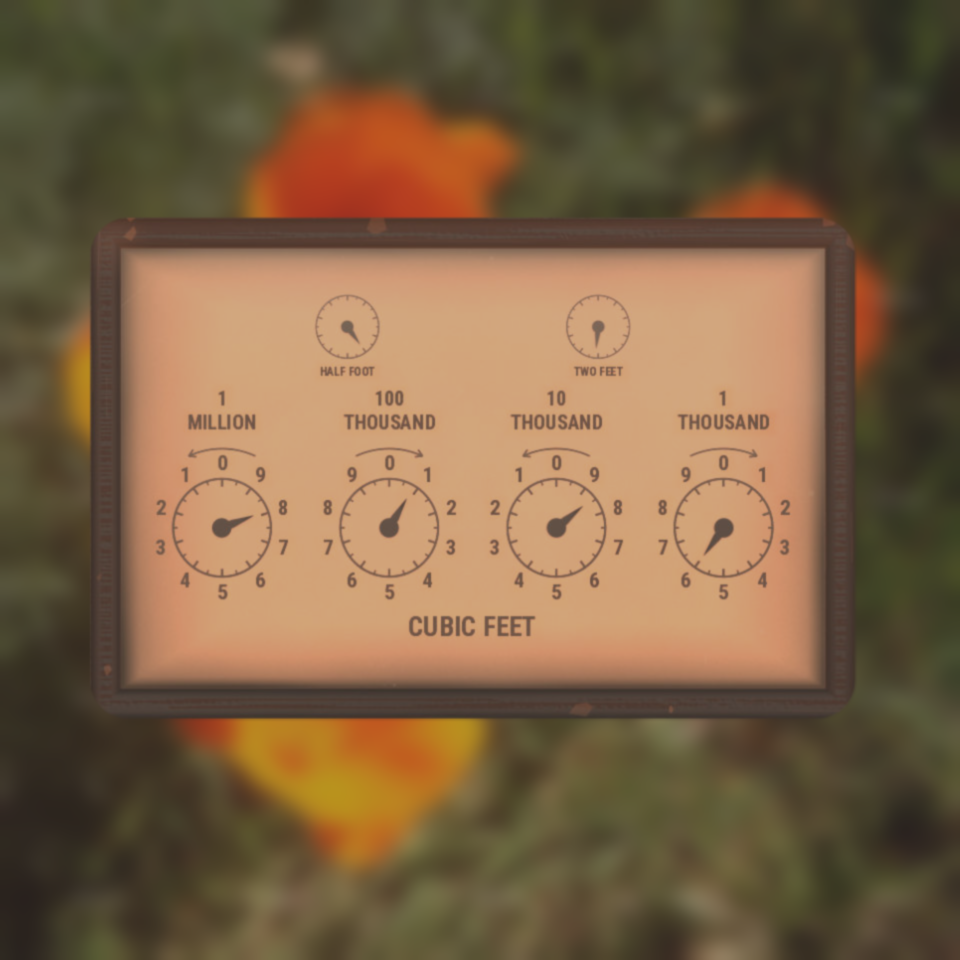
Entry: value=808600 unit=ft³
